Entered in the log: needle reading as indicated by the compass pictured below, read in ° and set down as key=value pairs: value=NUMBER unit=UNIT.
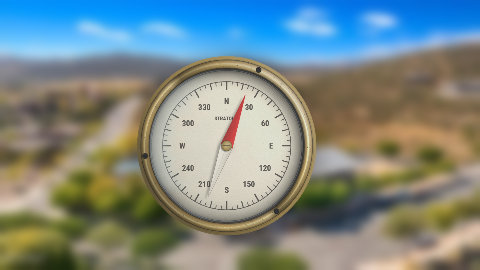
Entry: value=20 unit=°
